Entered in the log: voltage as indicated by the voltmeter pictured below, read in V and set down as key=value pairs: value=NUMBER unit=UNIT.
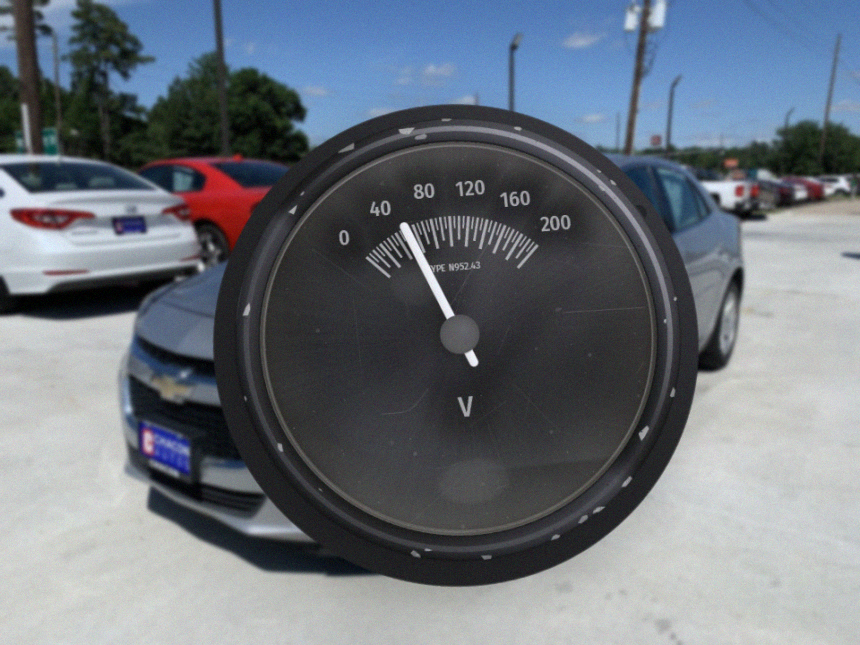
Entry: value=50 unit=V
